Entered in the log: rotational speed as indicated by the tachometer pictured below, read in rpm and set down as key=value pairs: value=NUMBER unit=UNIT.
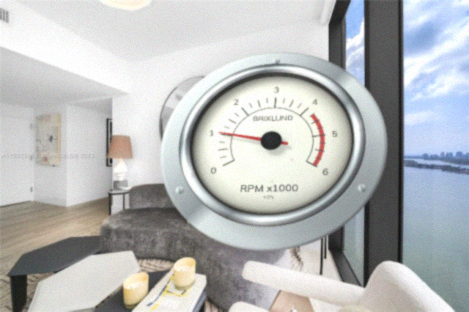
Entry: value=1000 unit=rpm
